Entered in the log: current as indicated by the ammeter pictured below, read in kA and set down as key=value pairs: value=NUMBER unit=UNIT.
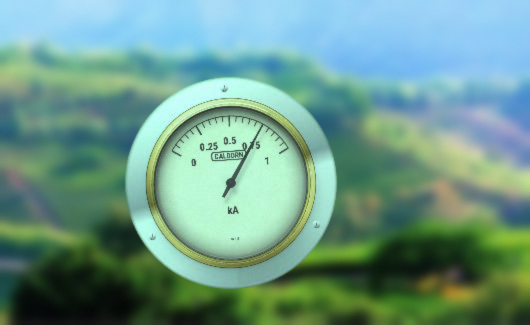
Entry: value=0.75 unit=kA
